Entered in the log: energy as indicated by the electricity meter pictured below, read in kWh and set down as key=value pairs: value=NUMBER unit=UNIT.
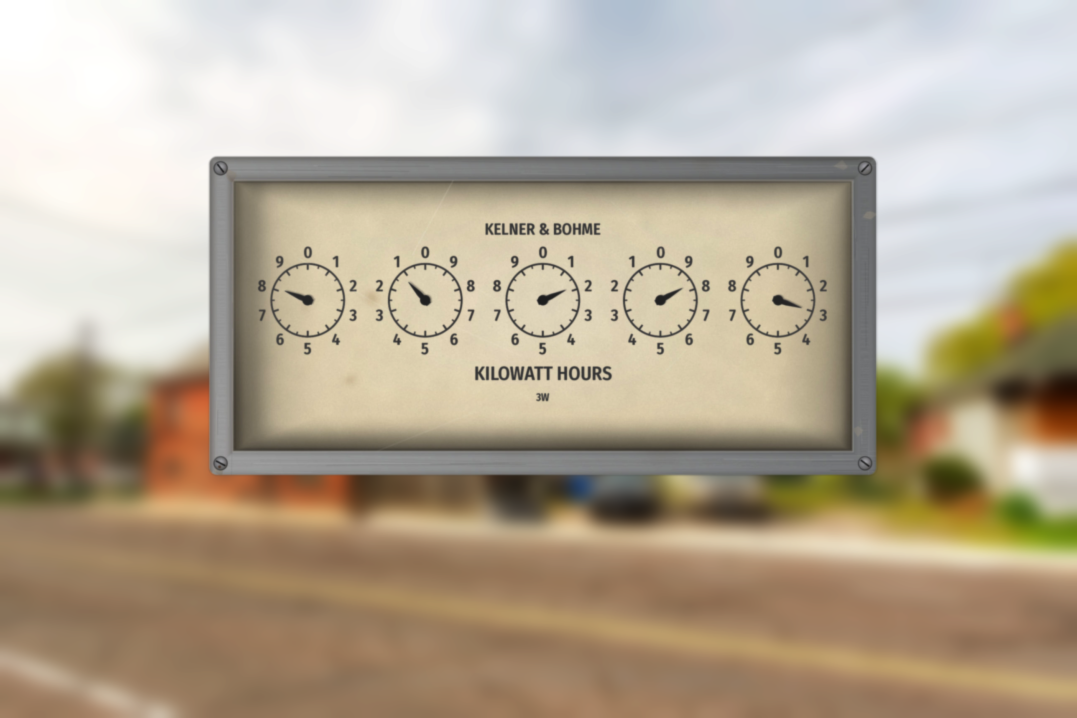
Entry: value=81183 unit=kWh
